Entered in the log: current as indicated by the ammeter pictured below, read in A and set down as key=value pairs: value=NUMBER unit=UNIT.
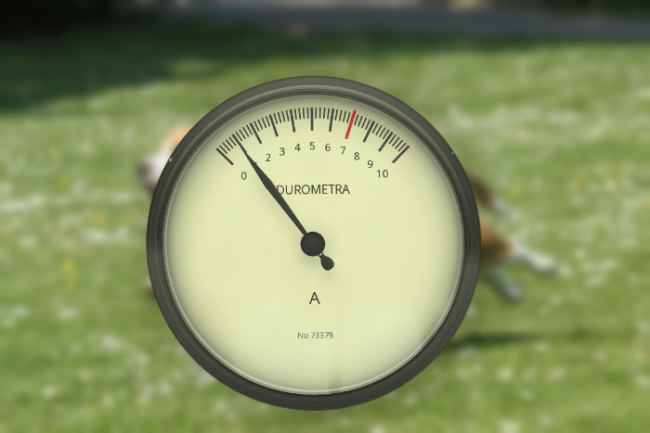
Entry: value=1 unit=A
